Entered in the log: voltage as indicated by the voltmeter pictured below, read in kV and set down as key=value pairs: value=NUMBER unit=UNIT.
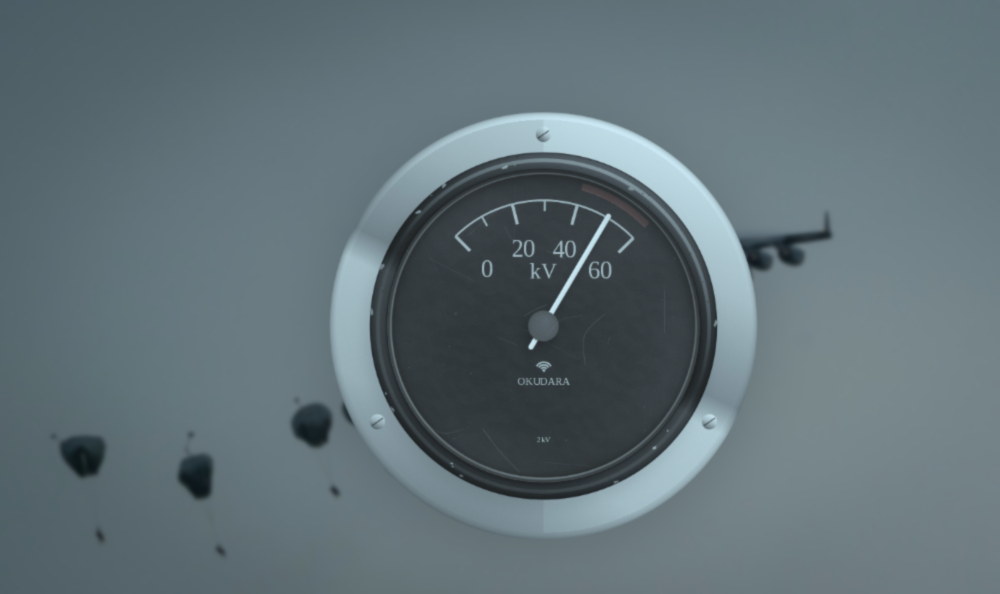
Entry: value=50 unit=kV
